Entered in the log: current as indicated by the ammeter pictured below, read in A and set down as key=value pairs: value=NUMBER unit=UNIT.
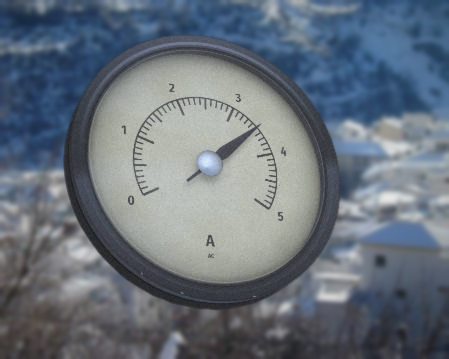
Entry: value=3.5 unit=A
